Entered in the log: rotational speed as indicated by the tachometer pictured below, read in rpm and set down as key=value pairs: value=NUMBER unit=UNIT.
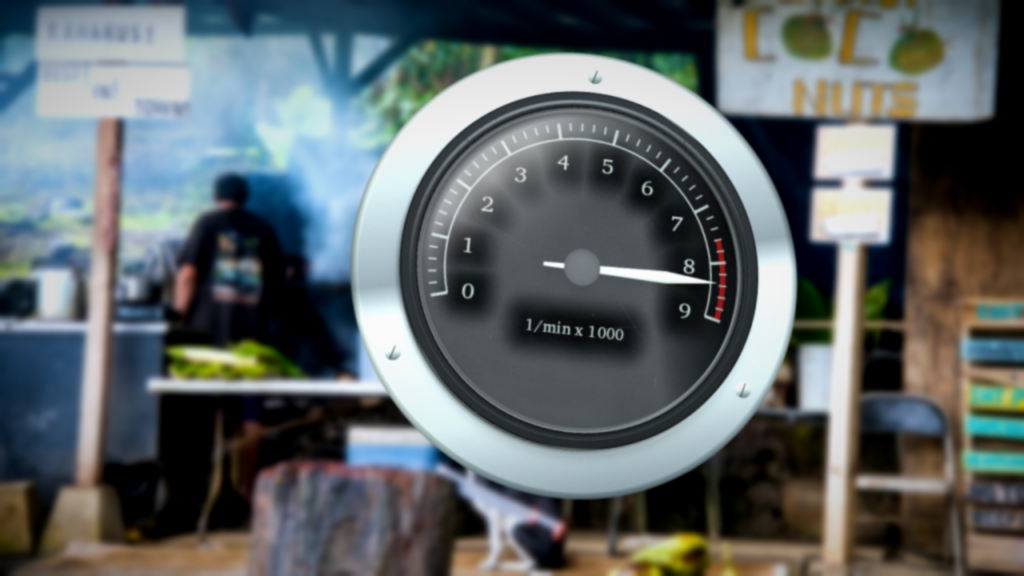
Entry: value=8400 unit=rpm
